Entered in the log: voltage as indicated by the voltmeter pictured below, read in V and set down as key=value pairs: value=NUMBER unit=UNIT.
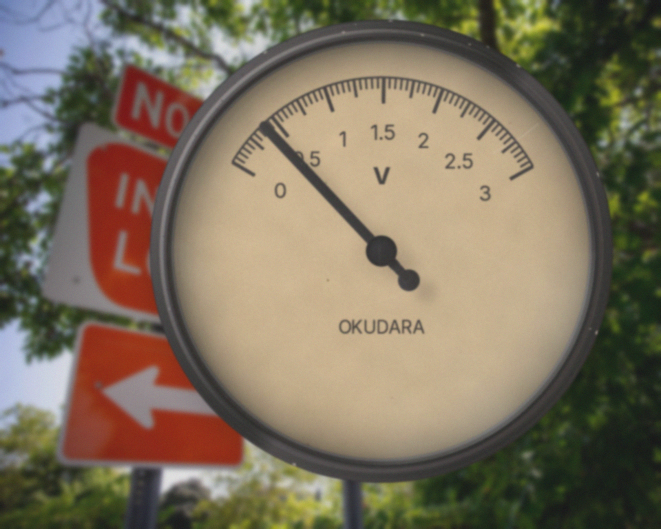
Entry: value=0.4 unit=V
